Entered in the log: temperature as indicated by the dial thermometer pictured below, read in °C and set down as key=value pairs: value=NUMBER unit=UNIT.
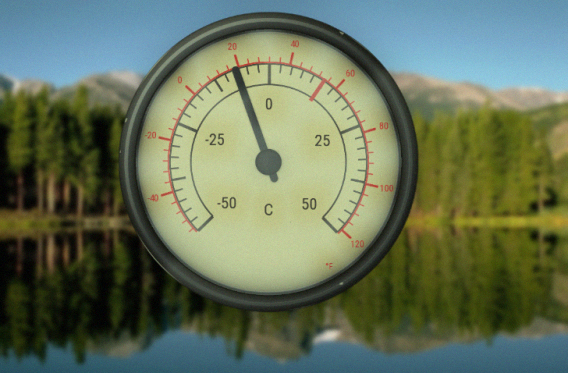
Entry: value=-7.5 unit=°C
